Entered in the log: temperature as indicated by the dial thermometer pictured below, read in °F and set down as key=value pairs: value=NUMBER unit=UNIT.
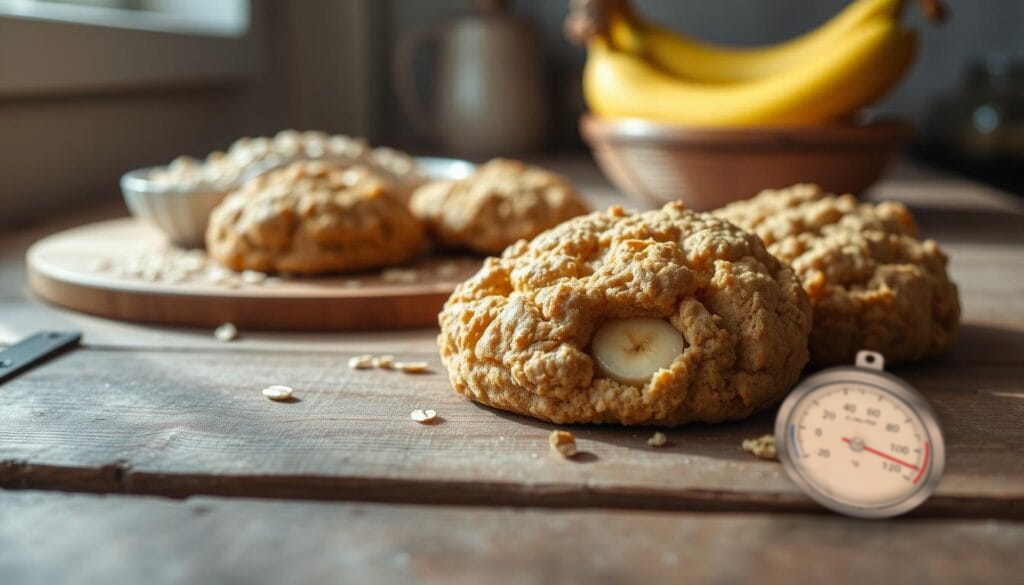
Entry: value=110 unit=°F
